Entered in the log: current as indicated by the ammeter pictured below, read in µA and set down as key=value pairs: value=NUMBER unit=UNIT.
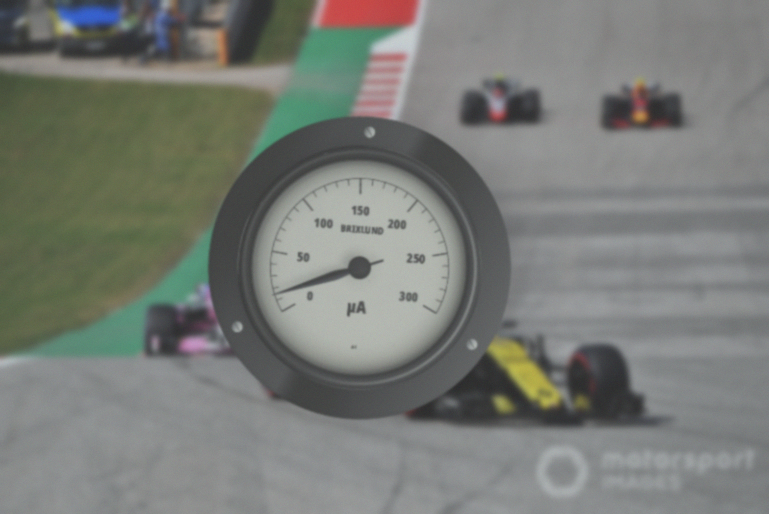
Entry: value=15 unit=µA
